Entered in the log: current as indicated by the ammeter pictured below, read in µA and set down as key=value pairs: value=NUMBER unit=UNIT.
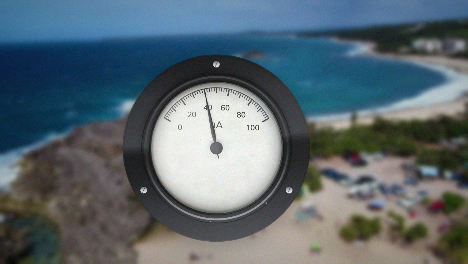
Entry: value=40 unit=µA
